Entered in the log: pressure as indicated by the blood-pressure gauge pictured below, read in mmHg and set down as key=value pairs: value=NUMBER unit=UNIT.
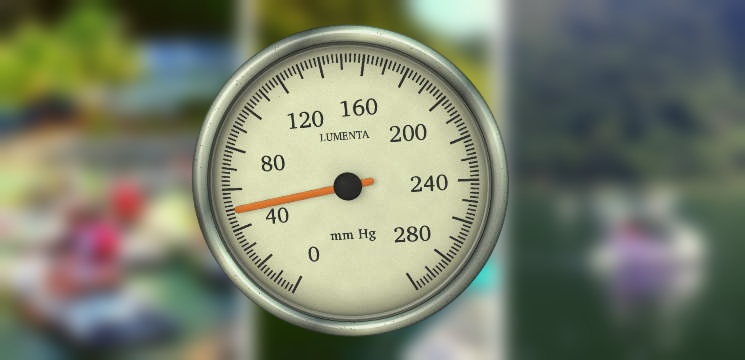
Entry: value=50 unit=mmHg
